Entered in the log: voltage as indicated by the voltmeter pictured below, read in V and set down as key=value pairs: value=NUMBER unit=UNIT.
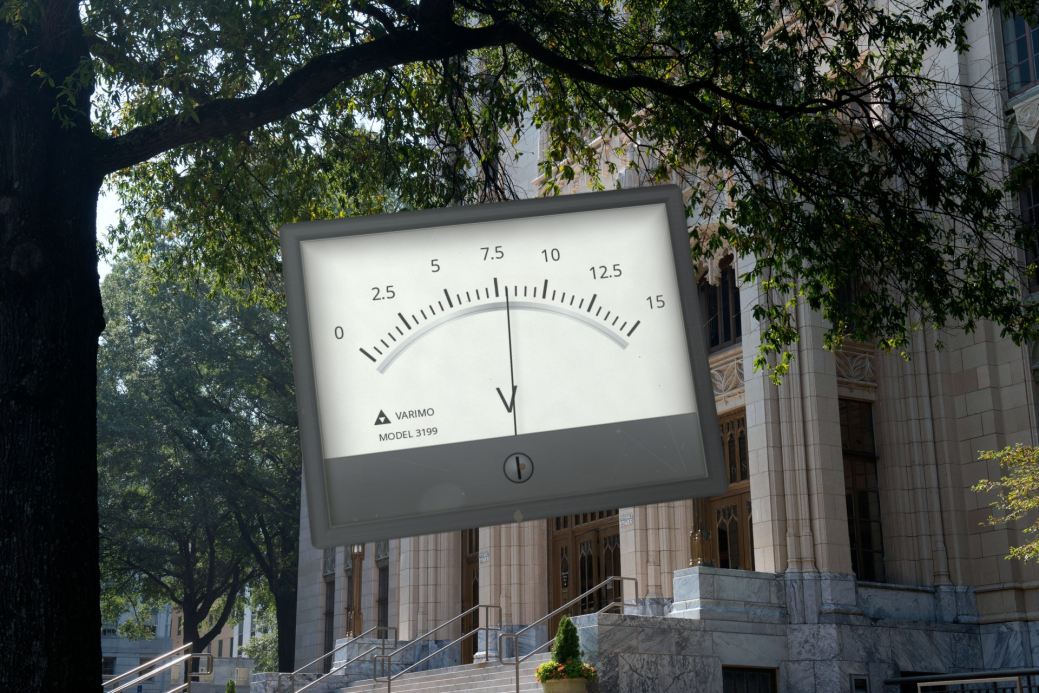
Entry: value=8 unit=V
